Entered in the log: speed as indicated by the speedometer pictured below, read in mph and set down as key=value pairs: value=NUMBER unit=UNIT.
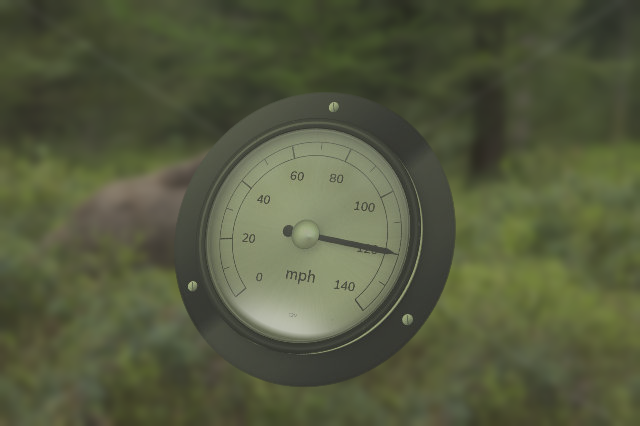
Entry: value=120 unit=mph
